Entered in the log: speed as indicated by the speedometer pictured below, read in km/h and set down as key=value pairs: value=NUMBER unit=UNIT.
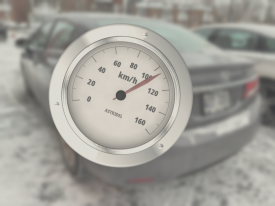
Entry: value=105 unit=km/h
